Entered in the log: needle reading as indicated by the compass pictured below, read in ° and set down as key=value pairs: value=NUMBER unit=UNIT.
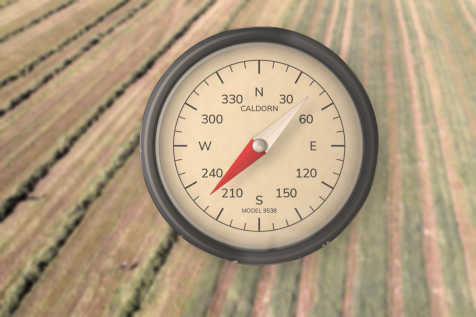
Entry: value=225 unit=°
